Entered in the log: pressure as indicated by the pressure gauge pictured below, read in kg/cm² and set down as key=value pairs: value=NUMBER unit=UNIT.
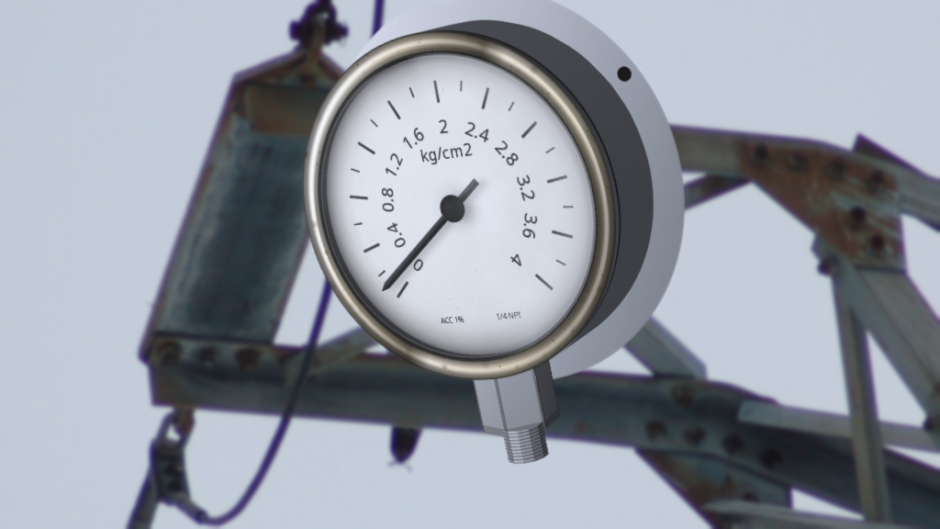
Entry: value=0.1 unit=kg/cm²
